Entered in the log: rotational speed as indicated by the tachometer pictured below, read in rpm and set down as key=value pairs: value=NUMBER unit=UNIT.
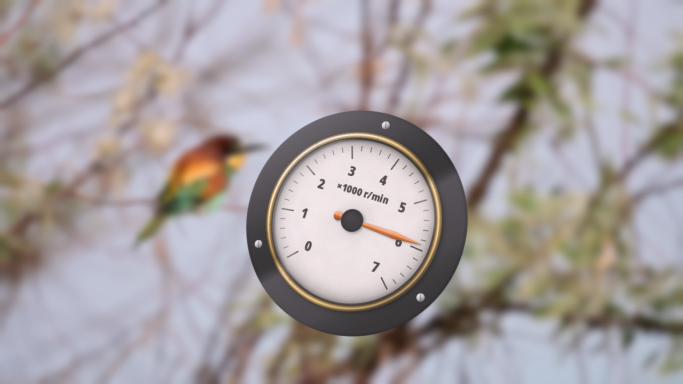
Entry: value=5900 unit=rpm
